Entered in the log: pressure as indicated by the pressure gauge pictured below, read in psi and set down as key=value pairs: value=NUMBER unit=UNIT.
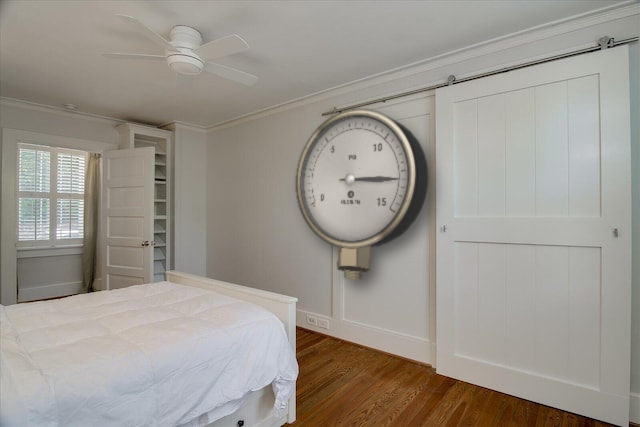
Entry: value=13 unit=psi
